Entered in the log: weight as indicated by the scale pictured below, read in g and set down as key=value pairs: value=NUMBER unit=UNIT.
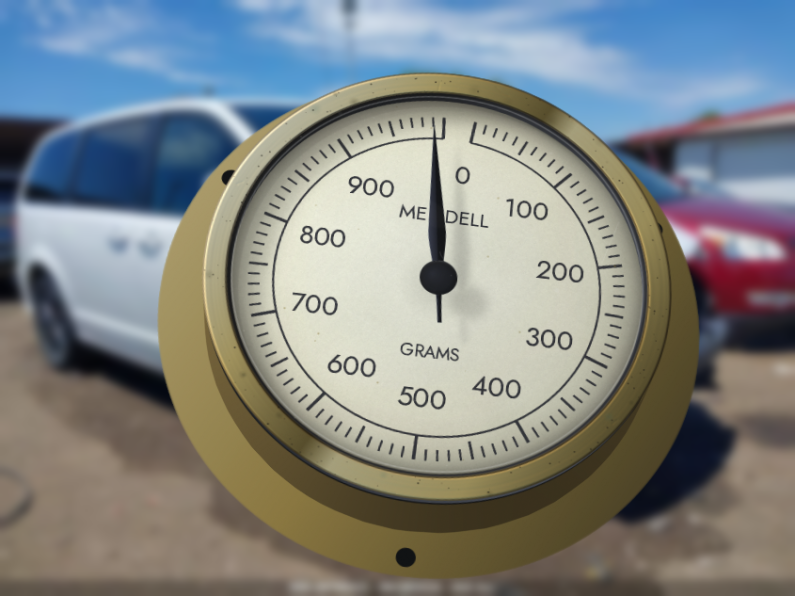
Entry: value=990 unit=g
